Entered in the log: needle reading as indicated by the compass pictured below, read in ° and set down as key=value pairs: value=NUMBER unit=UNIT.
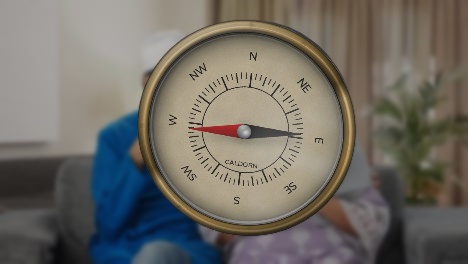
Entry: value=265 unit=°
